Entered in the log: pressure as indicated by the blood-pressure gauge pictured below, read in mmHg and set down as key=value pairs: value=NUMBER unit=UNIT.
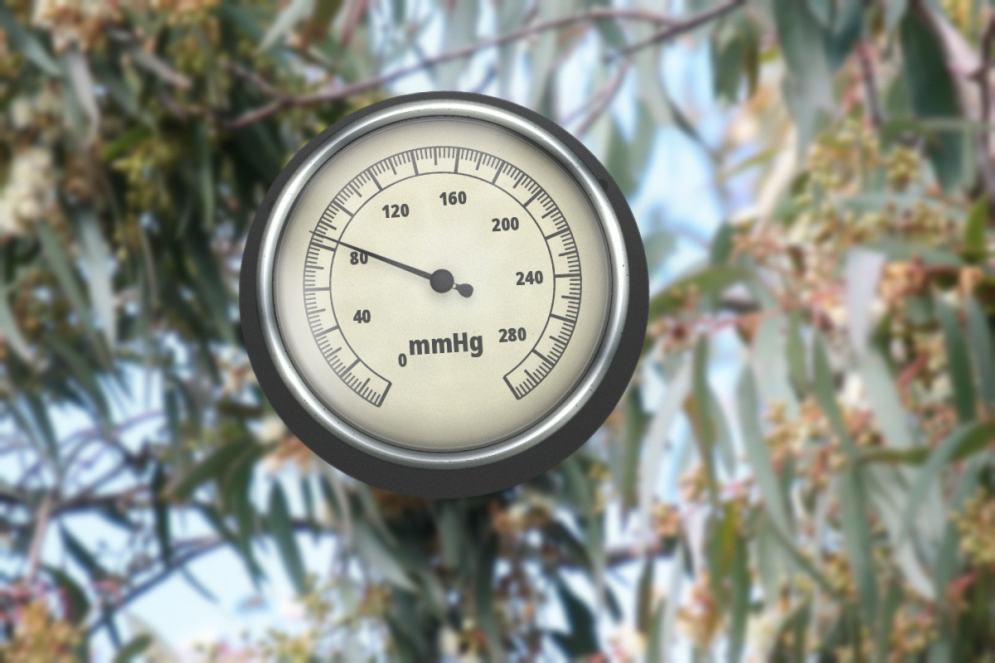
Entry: value=84 unit=mmHg
